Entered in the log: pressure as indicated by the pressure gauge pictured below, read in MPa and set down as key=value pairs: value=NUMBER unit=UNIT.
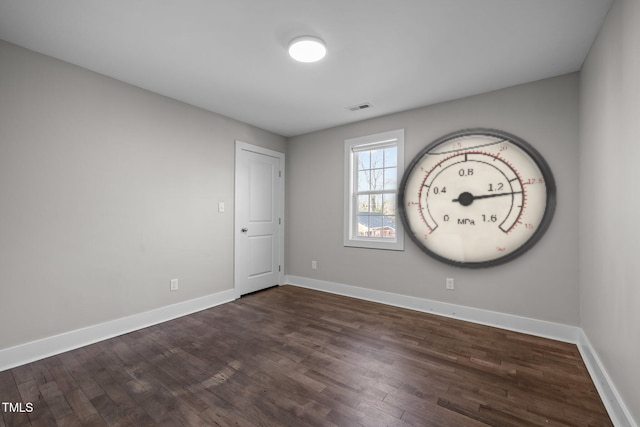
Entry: value=1.3 unit=MPa
